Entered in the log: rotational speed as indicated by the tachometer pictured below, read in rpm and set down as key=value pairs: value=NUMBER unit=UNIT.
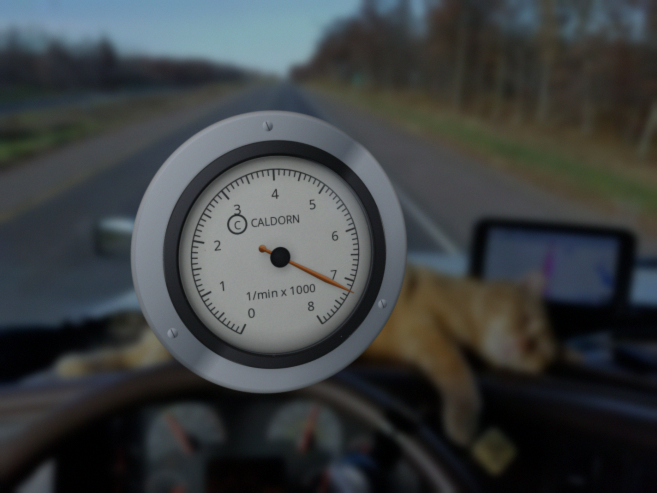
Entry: value=7200 unit=rpm
